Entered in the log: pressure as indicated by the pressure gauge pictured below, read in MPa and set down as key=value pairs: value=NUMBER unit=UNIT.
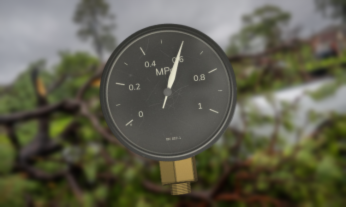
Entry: value=0.6 unit=MPa
